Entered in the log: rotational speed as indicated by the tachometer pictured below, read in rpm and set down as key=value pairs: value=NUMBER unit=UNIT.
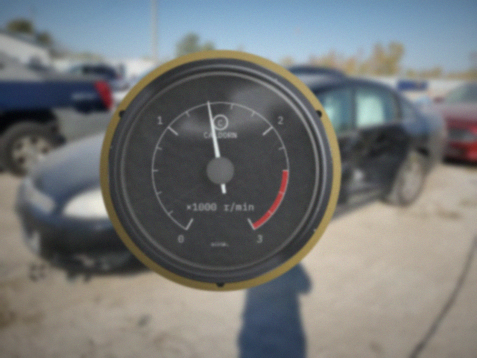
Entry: value=1400 unit=rpm
